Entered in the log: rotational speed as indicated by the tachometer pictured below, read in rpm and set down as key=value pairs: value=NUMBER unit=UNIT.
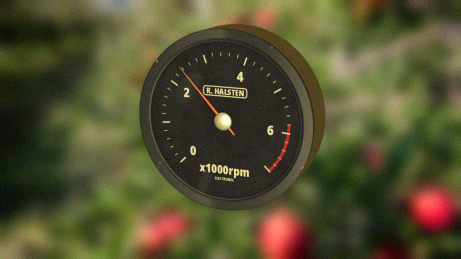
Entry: value=2400 unit=rpm
